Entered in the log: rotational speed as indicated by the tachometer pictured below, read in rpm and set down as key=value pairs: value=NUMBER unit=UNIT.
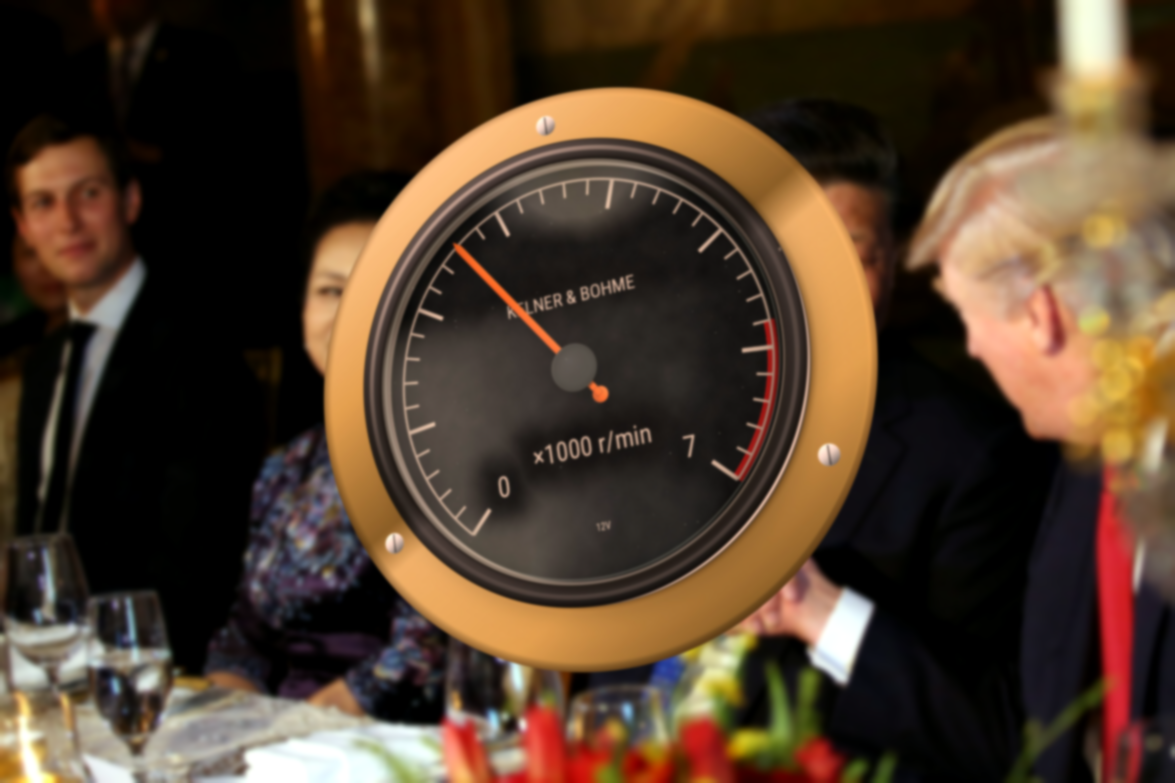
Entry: value=2600 unit=rpm
